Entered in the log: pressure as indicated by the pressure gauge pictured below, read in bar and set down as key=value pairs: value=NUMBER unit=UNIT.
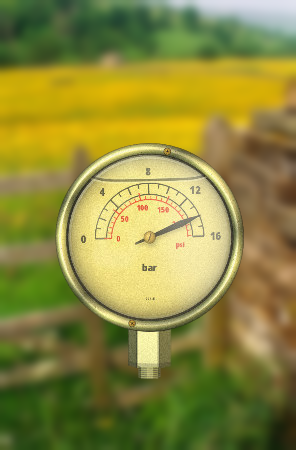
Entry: value=14 unit=bar
